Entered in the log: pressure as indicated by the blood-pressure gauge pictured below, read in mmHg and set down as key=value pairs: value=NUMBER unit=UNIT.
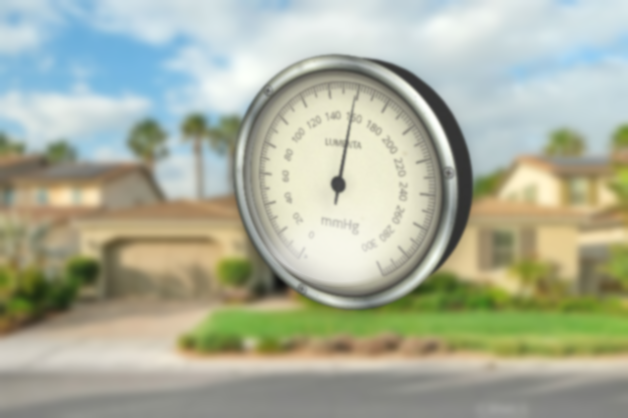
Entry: value=160 unit=mmHg
